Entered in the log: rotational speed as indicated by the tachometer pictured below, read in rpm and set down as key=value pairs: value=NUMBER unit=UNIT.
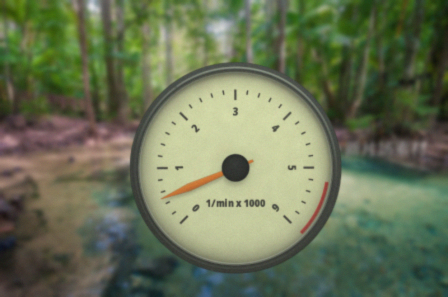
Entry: value=500 unit=rpm
